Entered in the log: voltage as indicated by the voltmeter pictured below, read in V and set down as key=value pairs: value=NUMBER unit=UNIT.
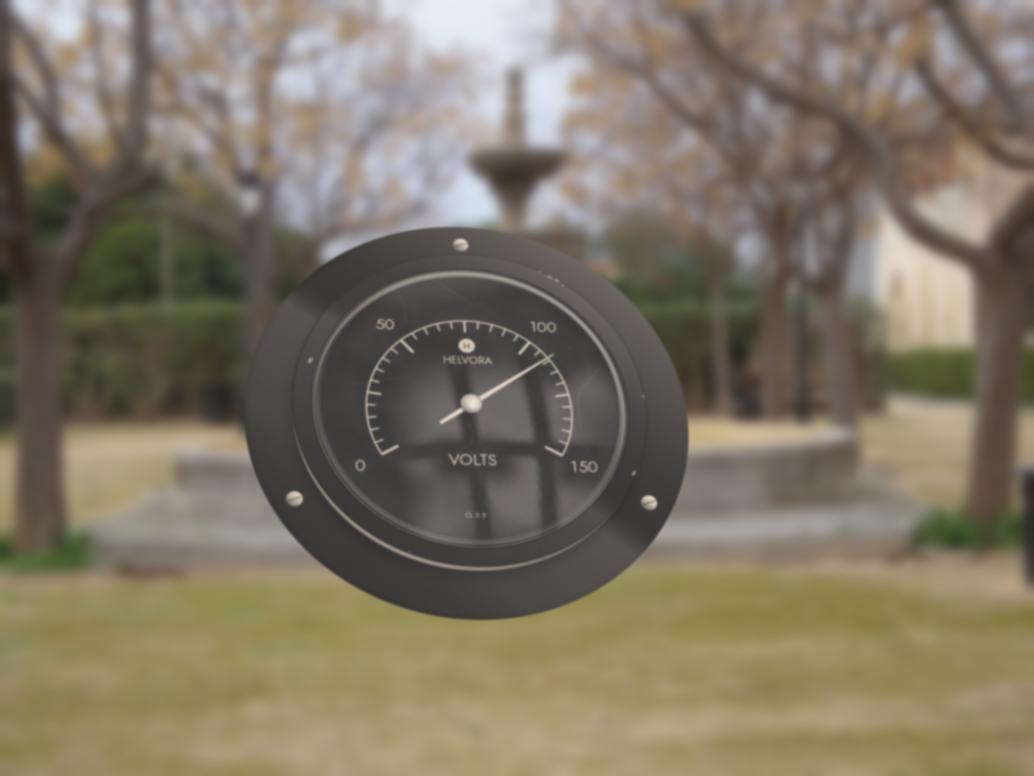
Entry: value=110 unit=V
